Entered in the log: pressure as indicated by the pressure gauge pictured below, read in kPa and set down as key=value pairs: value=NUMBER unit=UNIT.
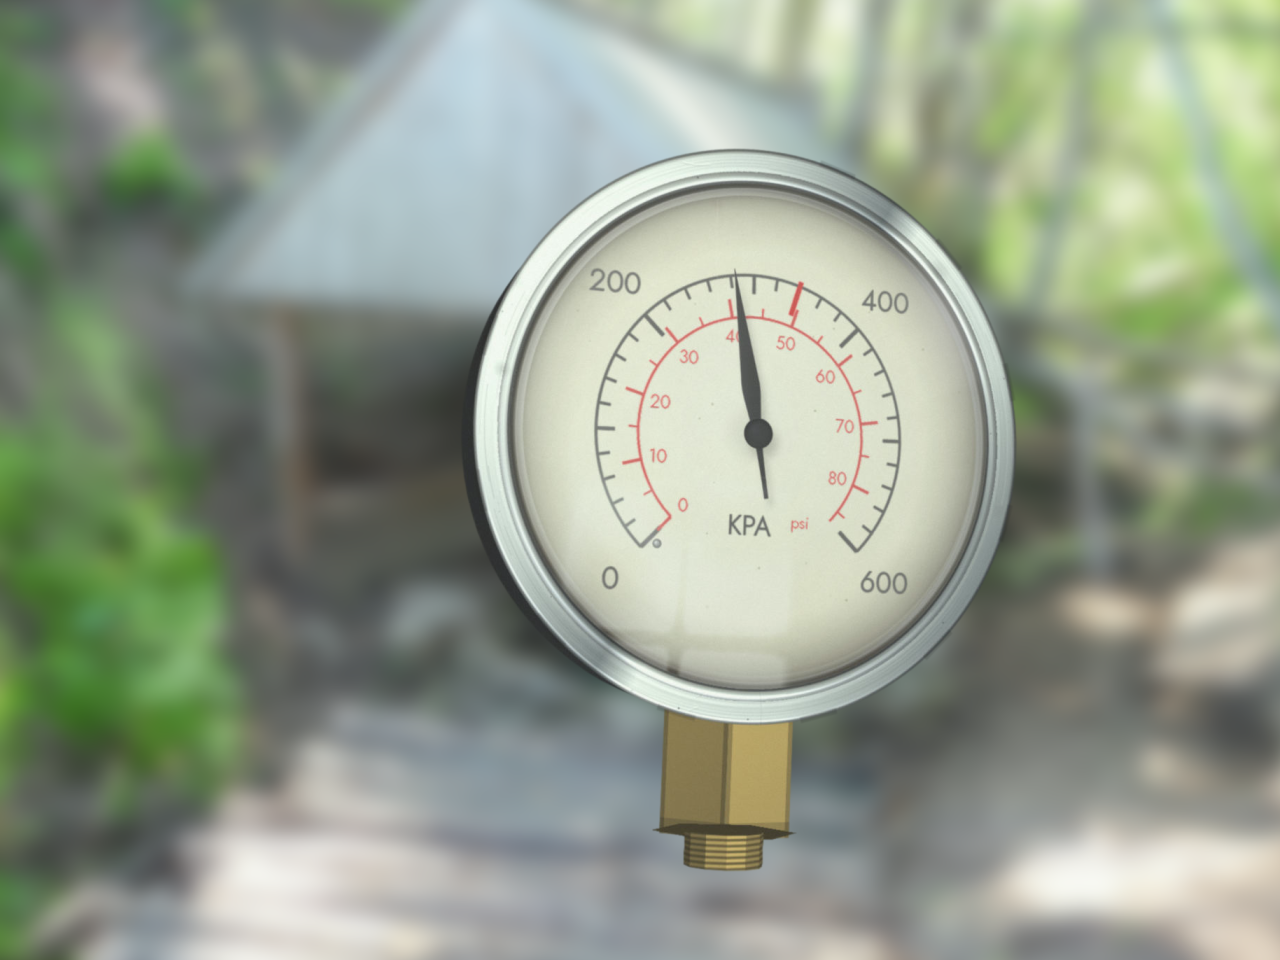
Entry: value=280 unit=kPa
